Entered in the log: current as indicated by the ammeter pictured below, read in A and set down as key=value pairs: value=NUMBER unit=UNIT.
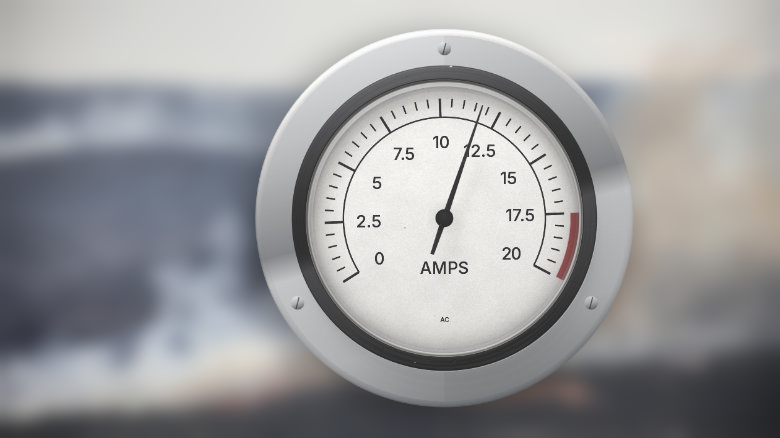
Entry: value=11.75 unit=A
